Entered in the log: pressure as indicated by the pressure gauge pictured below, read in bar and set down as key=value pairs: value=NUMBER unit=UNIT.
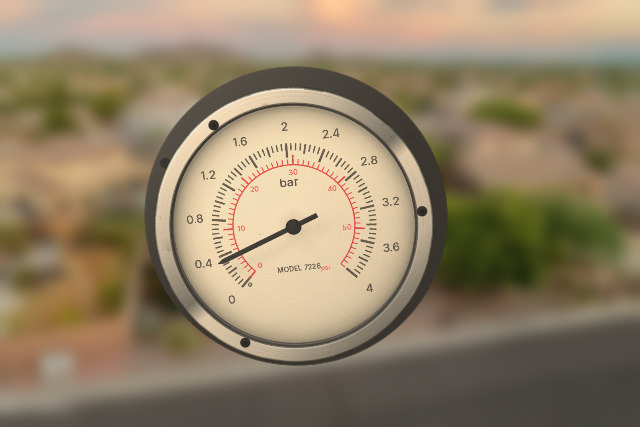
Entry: value=0.35 unit=bar
